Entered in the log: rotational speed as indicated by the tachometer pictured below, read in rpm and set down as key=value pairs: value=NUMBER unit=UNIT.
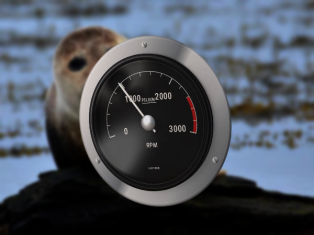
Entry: value=1000 unit=rpm
